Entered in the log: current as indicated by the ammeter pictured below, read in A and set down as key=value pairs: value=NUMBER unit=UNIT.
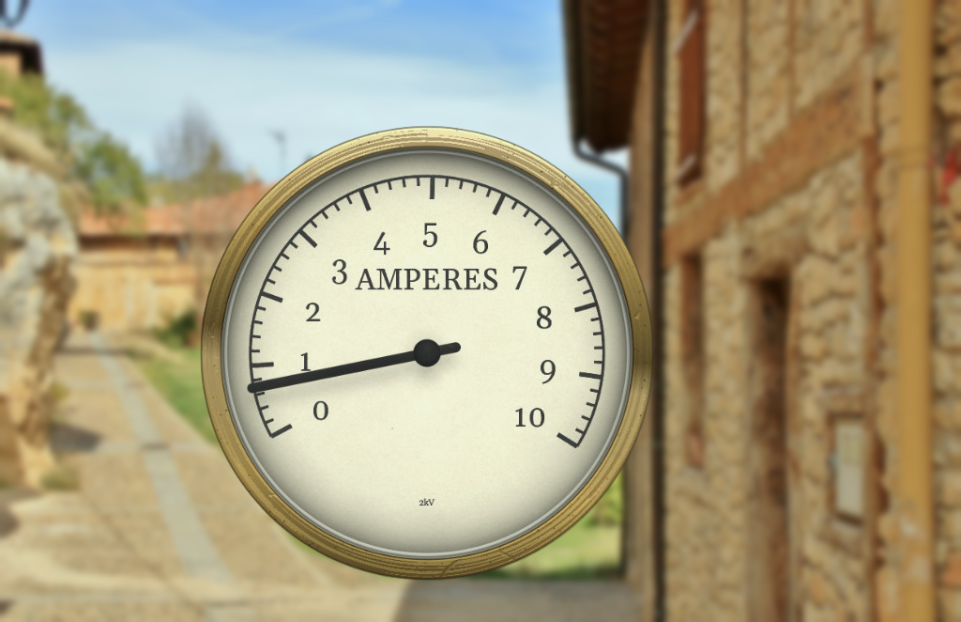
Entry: value=0.7 unit=A
